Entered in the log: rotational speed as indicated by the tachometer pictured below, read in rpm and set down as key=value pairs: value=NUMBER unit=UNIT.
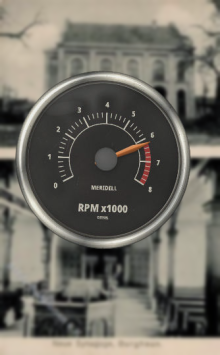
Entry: value=6200 unit=rpm
